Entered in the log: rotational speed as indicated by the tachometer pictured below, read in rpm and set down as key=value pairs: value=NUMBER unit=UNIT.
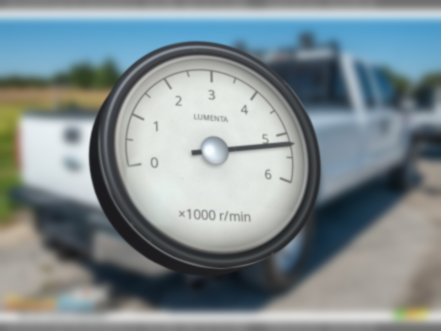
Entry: value=5250 unit=rpm
